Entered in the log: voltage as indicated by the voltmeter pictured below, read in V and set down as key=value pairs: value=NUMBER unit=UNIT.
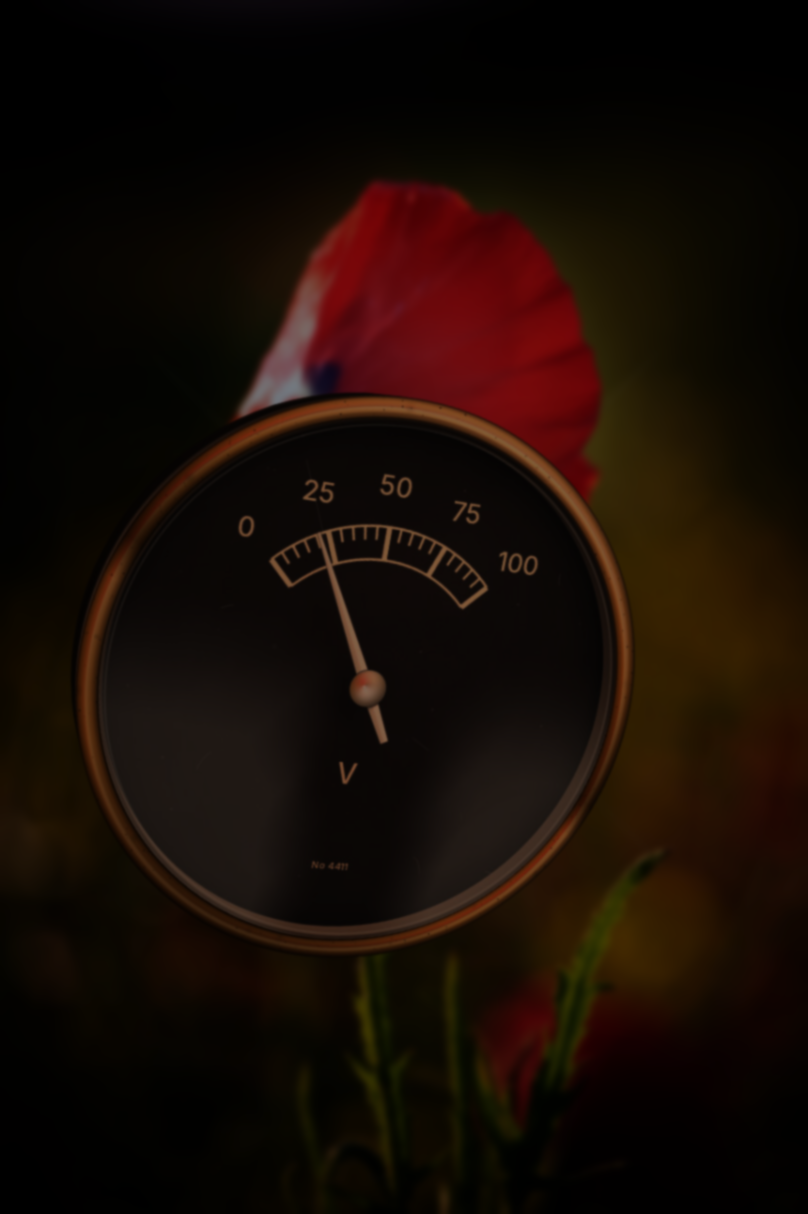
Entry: value=20 unit=V
